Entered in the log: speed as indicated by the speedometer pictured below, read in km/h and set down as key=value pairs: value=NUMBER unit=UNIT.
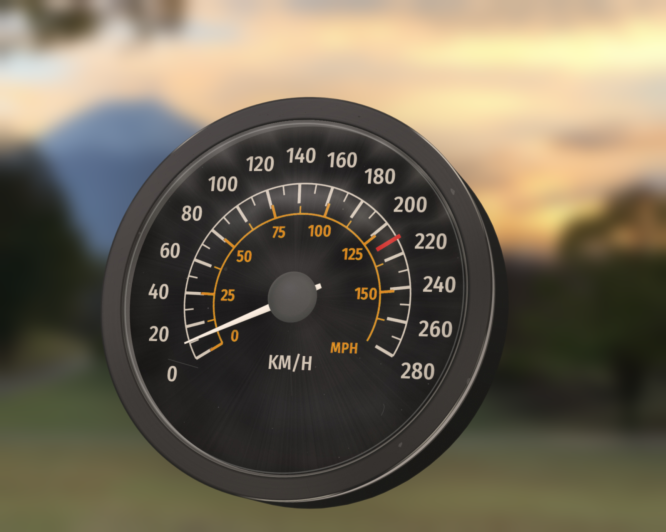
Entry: value=10 unit=km/h
